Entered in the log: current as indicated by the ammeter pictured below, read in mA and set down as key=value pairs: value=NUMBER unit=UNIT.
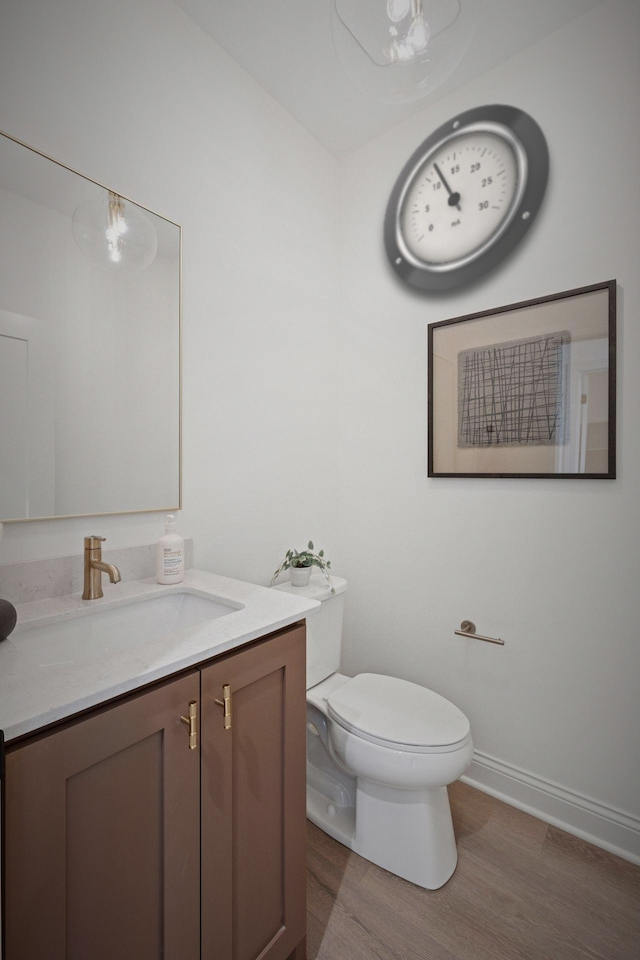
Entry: value=12 unit=mA
